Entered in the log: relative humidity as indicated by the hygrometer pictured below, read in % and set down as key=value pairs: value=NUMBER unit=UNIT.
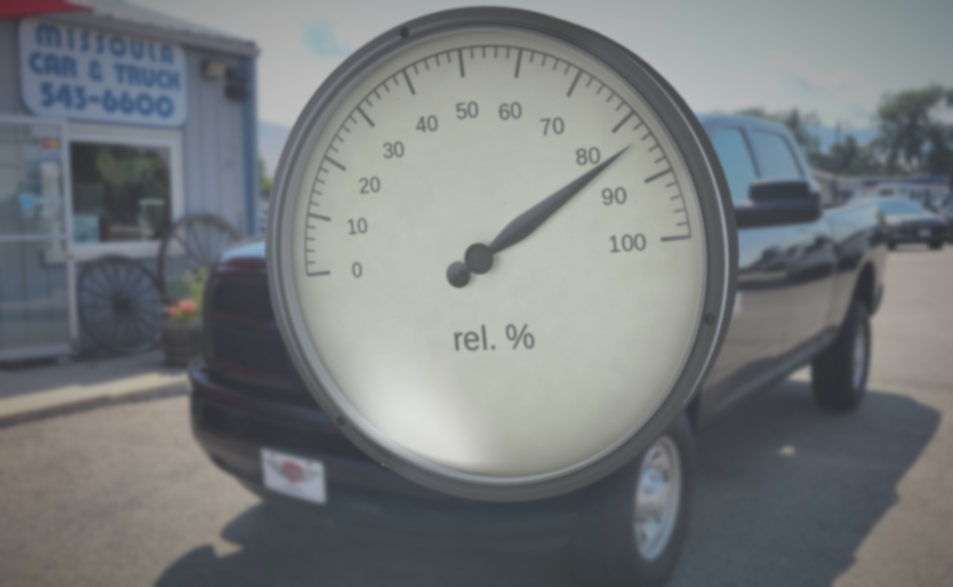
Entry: value=84 unit=%
